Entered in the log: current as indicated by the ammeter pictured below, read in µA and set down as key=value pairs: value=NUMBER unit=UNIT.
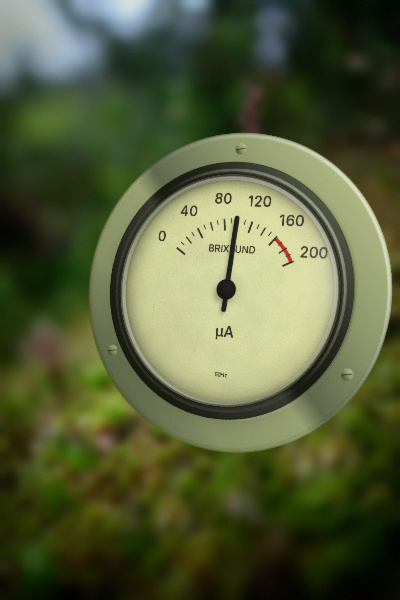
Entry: value=100 unit=µA
